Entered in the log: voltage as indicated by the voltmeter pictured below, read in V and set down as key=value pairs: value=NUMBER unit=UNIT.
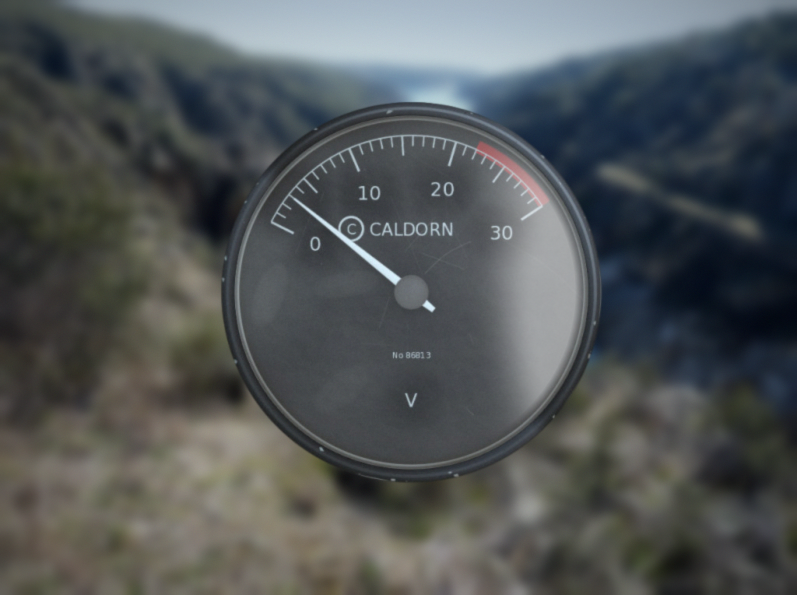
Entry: value=3 unit=V
